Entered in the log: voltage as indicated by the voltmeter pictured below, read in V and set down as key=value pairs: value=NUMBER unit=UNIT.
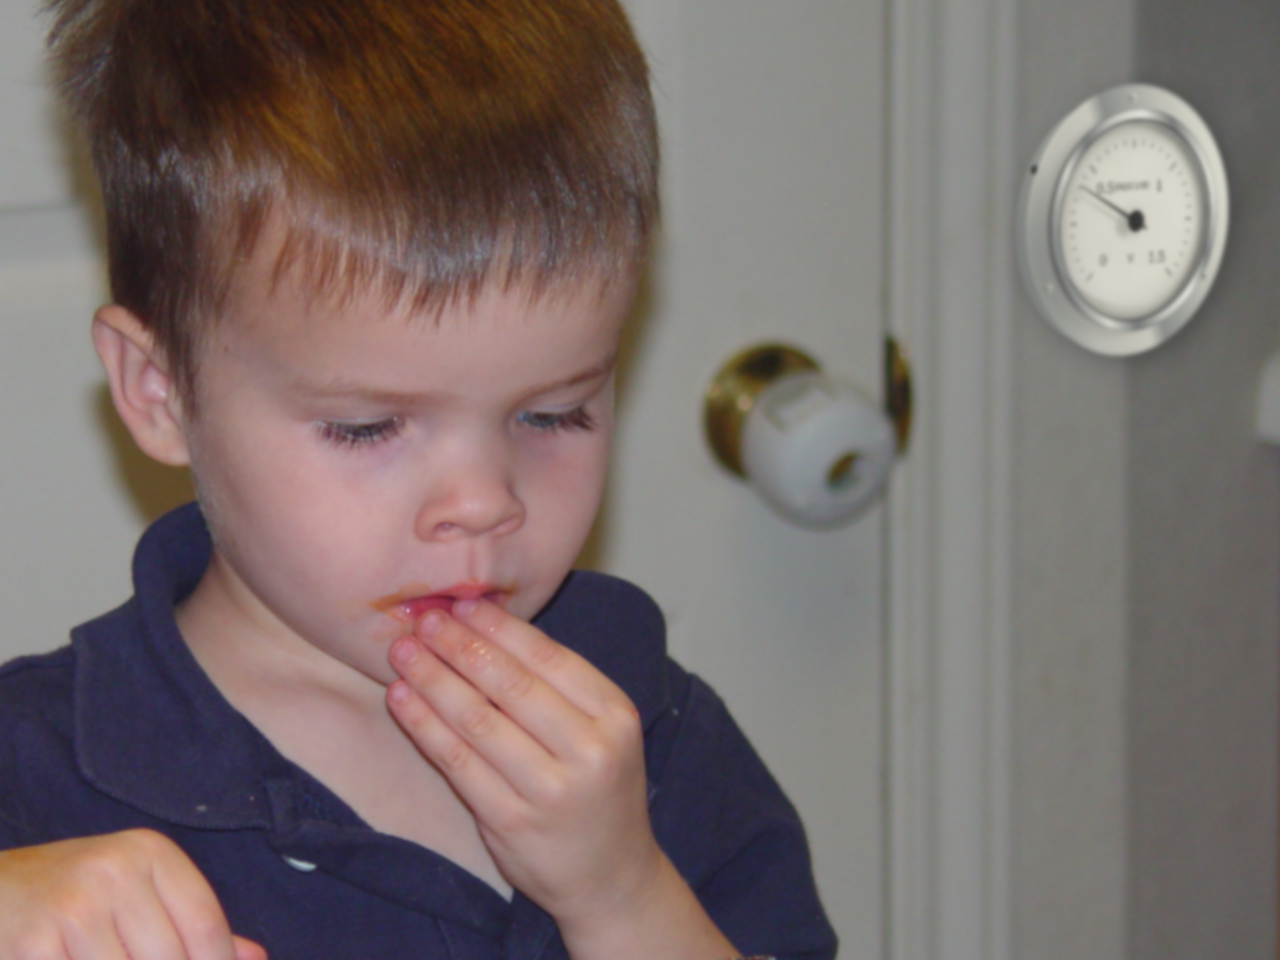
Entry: value=0.4 unit=V
